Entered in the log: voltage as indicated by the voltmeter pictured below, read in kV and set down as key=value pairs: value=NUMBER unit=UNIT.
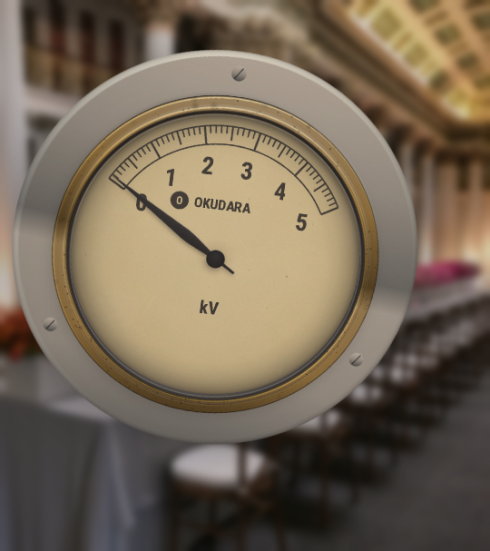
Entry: value=0.1 unit=kV
